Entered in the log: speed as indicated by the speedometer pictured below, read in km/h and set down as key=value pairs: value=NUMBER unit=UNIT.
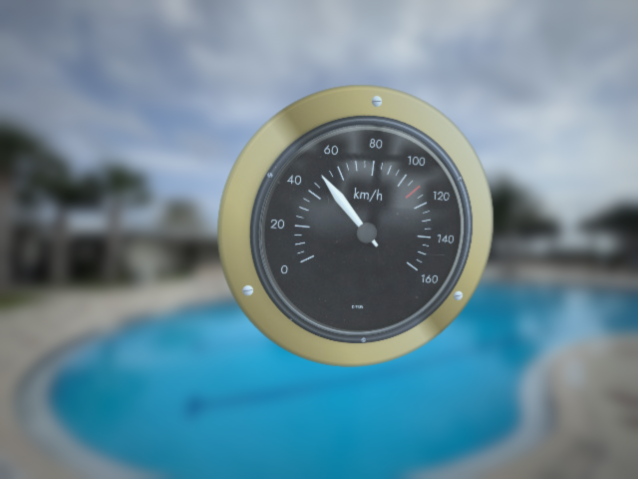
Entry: value=50 unit=km/h
